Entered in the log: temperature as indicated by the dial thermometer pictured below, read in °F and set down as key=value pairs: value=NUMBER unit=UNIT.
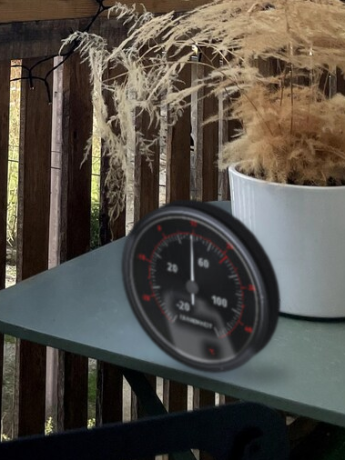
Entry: value=50 unit=°F
